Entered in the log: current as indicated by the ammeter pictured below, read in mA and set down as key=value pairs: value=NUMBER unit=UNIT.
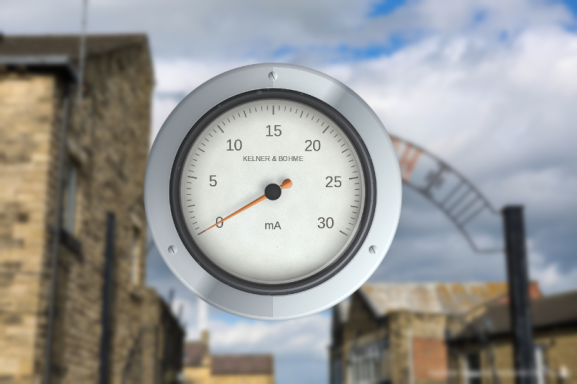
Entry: value=0 unit=mA
